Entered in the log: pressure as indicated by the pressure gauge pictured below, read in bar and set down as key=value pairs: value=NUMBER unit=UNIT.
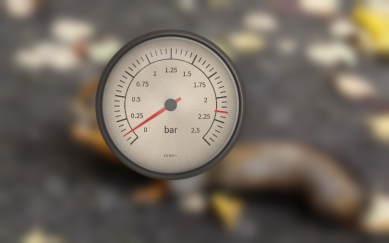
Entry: value=0.1 unit=bar
